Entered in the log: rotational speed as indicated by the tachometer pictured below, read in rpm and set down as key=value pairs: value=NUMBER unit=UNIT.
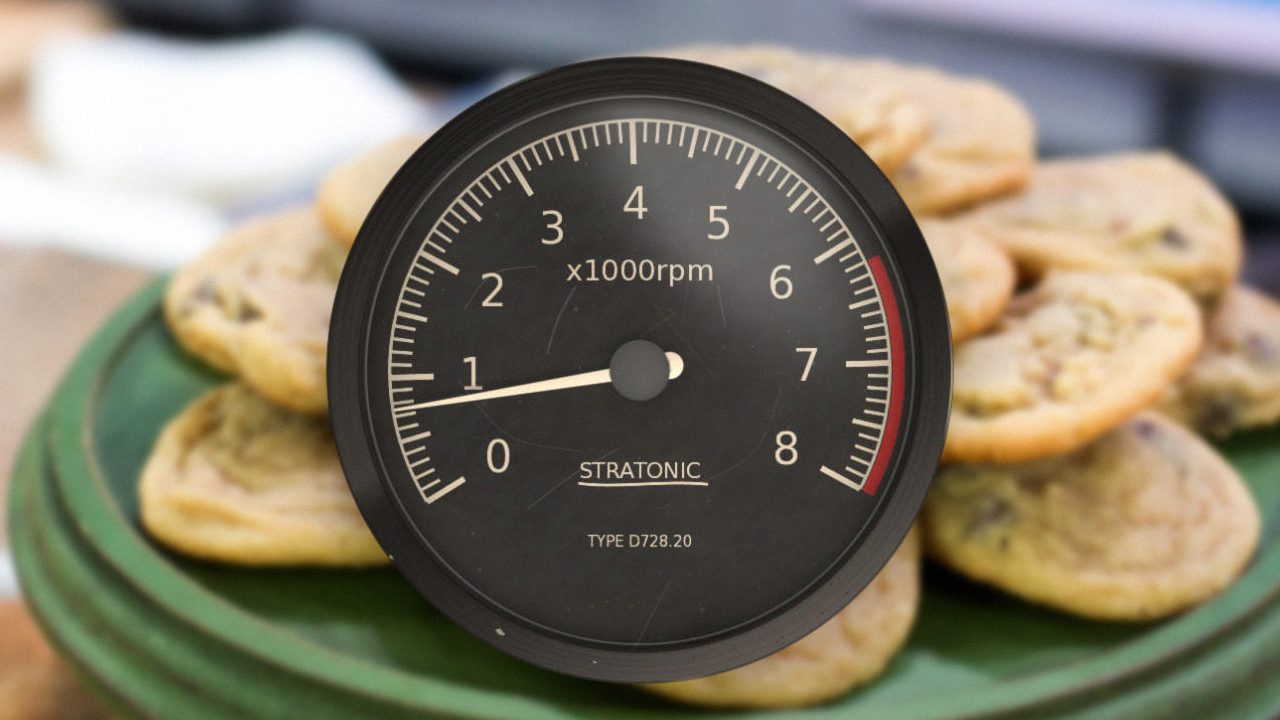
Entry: value=750 unit=rpm
